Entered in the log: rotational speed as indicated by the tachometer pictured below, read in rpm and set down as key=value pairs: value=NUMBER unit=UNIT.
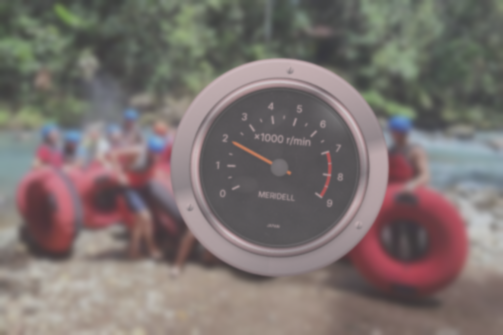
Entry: value=2000 unit=rpm
